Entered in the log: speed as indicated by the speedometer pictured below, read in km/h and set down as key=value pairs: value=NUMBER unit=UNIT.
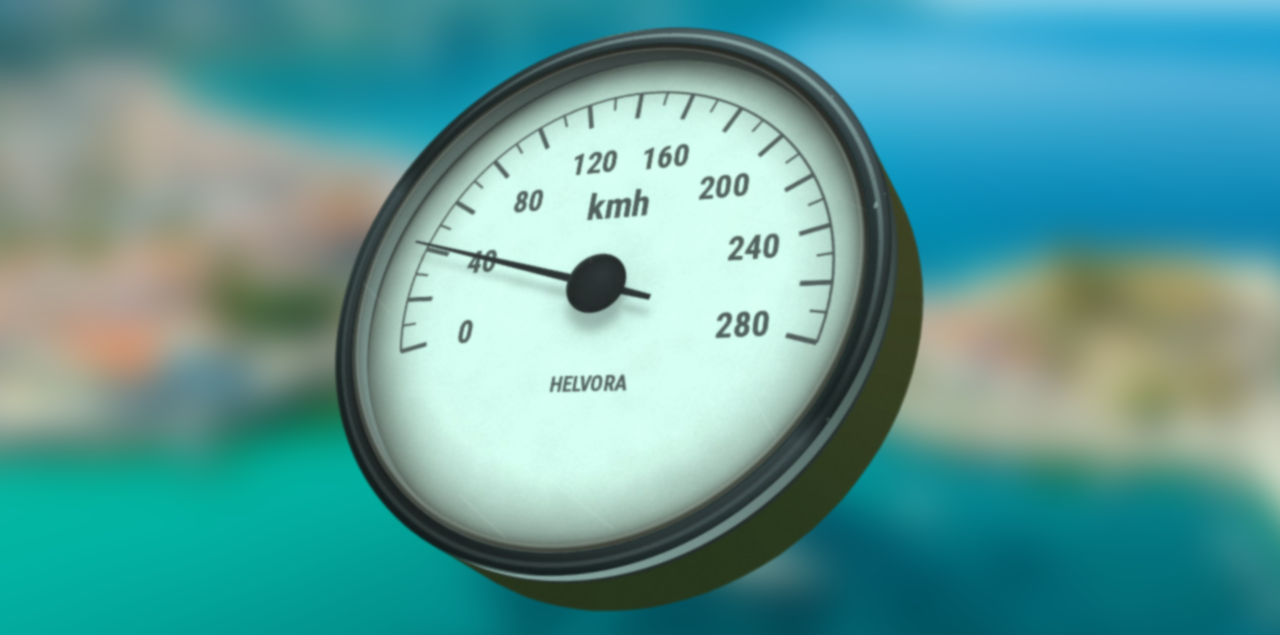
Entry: value=40 unit=km/h
